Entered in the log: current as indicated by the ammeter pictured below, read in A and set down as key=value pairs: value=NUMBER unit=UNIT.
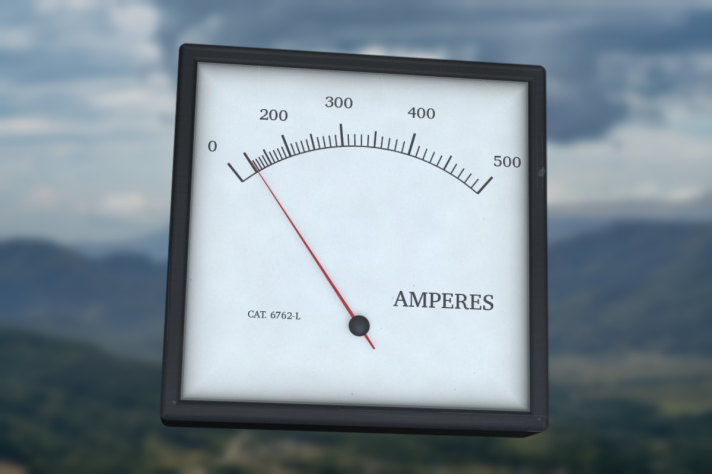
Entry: value=100 unit=A
